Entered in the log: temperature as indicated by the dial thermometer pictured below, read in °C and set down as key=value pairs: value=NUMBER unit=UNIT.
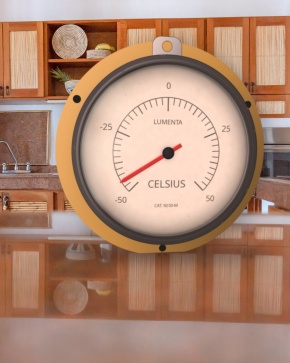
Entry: value=-45 unit=°C
